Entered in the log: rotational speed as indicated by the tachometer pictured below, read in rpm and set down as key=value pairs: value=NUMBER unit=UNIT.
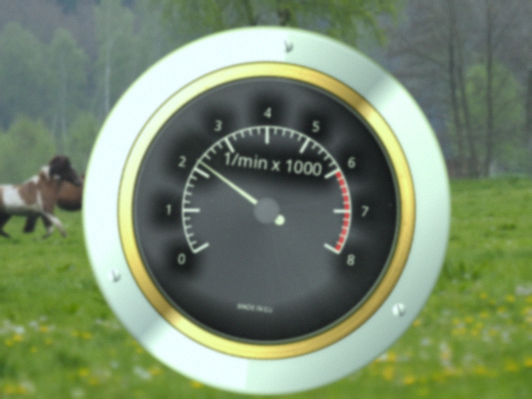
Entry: value=2200 unit=rpm
